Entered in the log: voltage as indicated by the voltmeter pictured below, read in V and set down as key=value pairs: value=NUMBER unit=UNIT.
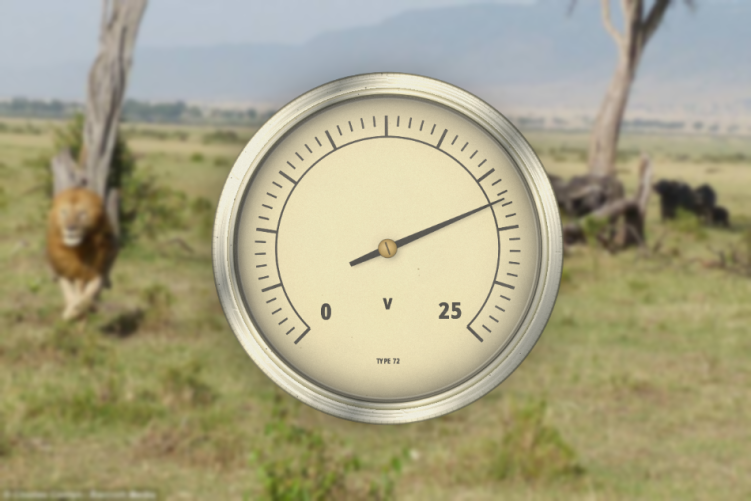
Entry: value=18.75 unit=V
